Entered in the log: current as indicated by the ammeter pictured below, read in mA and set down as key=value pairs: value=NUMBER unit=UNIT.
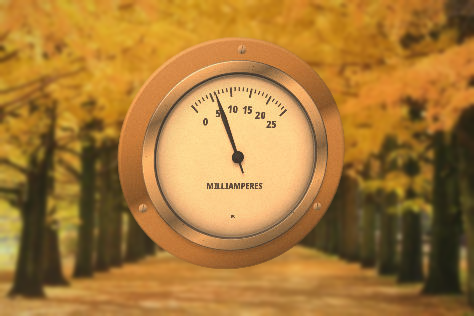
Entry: value=6 unit=mA
